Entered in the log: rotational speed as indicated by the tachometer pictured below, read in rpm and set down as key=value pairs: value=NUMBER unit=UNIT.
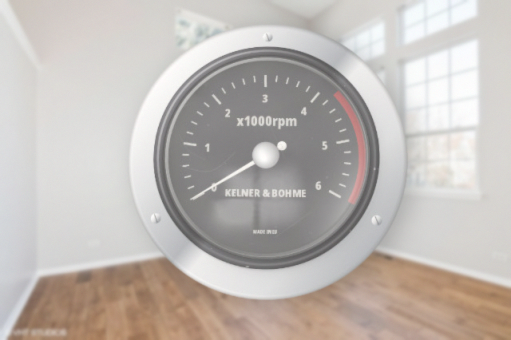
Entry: value=0 unit=rpm
